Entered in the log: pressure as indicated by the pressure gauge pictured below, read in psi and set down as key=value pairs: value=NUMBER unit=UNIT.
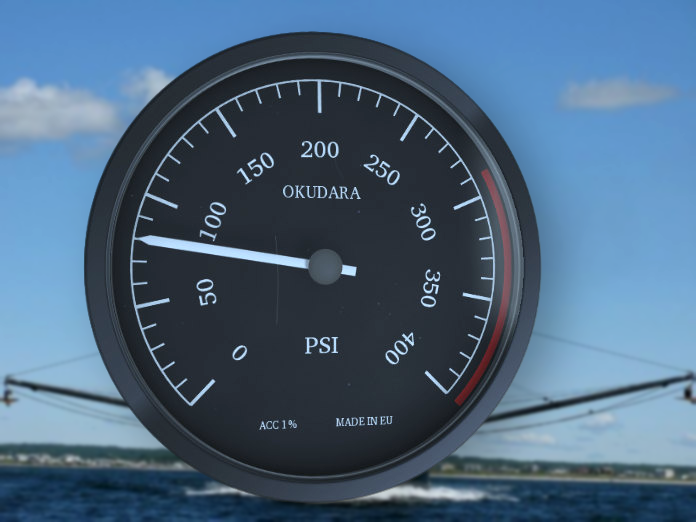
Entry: value=80 unit=psi
